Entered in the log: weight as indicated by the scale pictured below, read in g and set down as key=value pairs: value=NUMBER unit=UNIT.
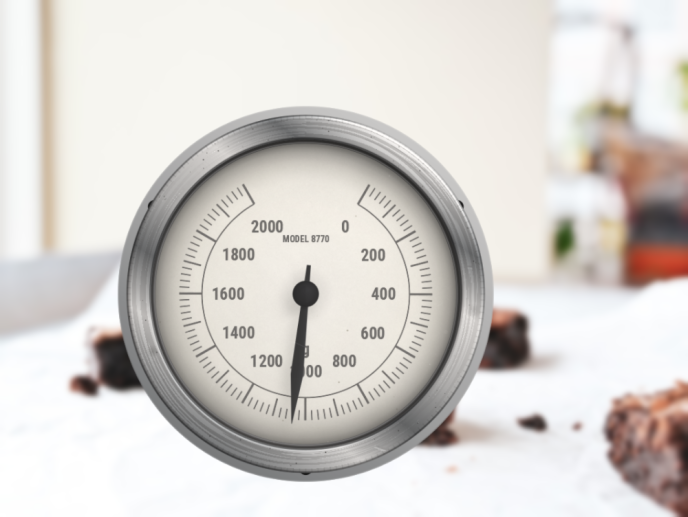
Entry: value=1040 unit=g
